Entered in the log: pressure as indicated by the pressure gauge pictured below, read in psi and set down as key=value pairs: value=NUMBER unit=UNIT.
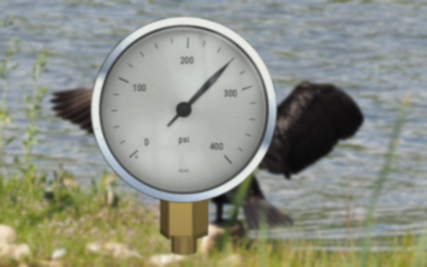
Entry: value=260 unit=psi
